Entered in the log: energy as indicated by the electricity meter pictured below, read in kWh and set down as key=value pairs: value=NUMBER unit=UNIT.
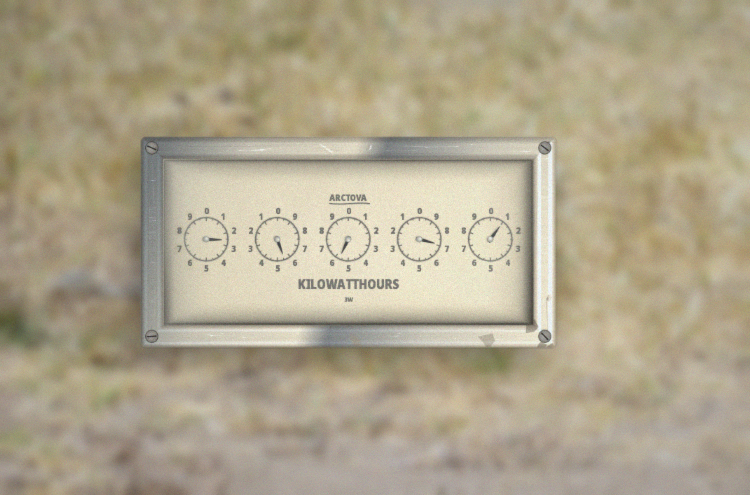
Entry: value=25571 unit=kWh
